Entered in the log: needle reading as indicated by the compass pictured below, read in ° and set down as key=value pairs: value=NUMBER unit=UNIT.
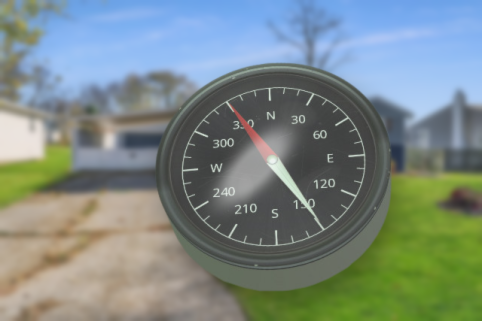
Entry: value=330 unit=°
